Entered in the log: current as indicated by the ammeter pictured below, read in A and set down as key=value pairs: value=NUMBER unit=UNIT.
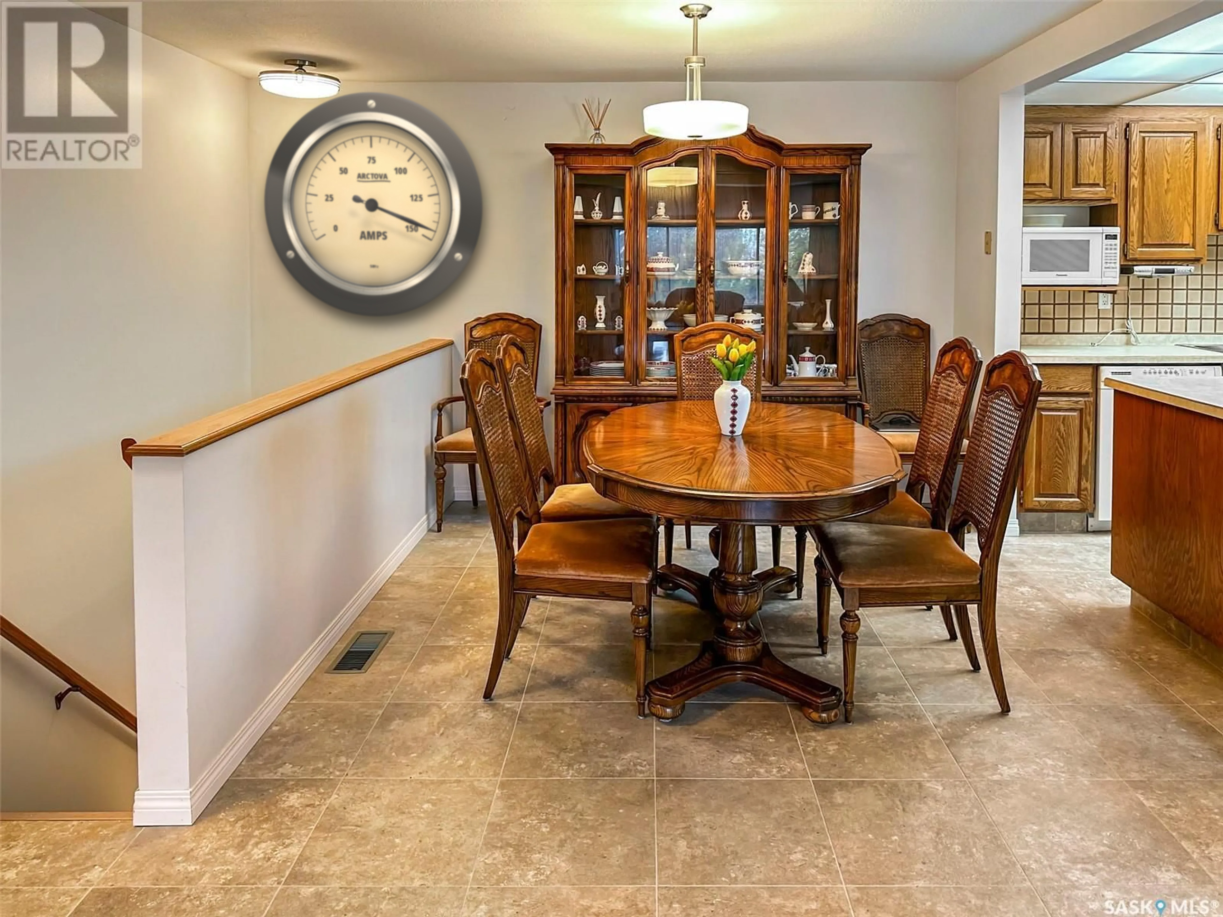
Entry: value=145 unit=A
